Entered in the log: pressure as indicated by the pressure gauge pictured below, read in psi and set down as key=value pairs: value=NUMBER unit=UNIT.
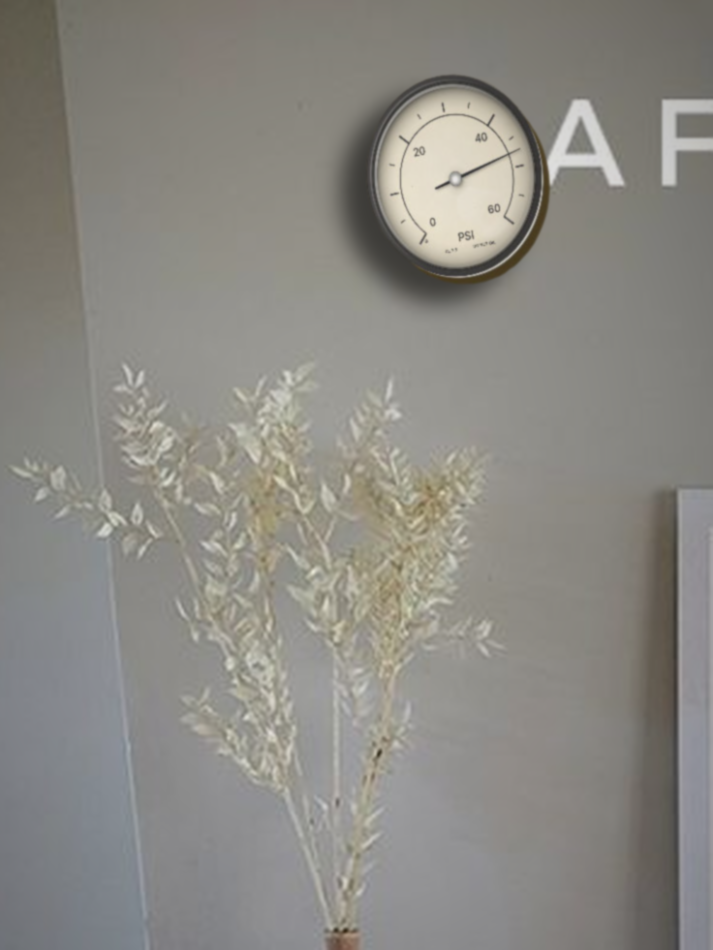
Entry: value=47.5 unit=psi
